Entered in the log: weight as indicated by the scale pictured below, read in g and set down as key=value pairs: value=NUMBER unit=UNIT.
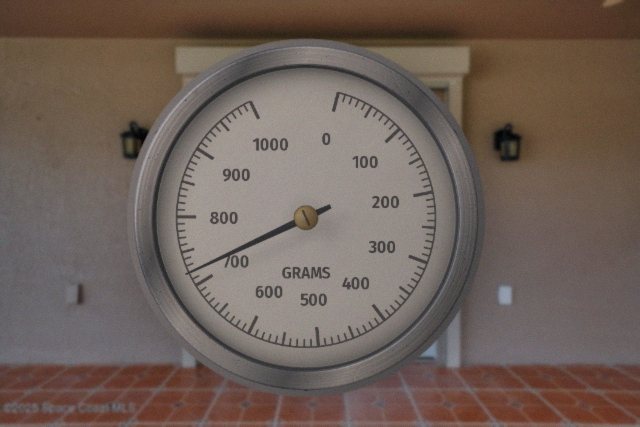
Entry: value=720 unit=g
